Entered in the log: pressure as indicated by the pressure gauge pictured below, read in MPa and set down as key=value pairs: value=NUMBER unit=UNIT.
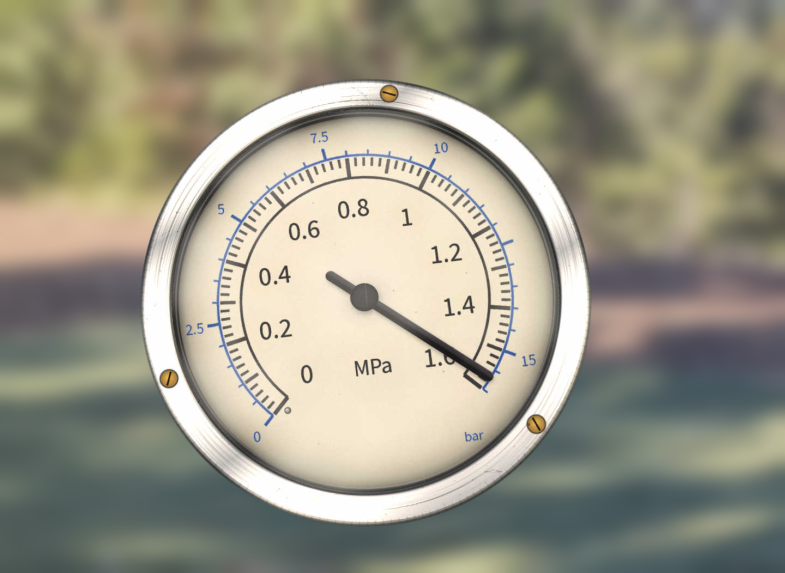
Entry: value=1.57 unit=MPa
